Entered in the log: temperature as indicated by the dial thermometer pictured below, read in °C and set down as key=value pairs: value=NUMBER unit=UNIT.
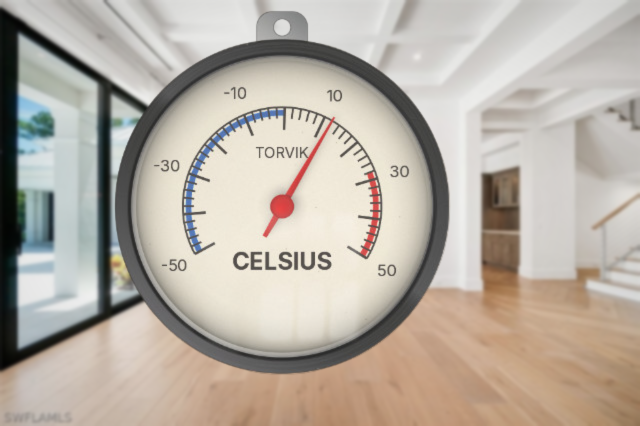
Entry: value=12 unit=°C
